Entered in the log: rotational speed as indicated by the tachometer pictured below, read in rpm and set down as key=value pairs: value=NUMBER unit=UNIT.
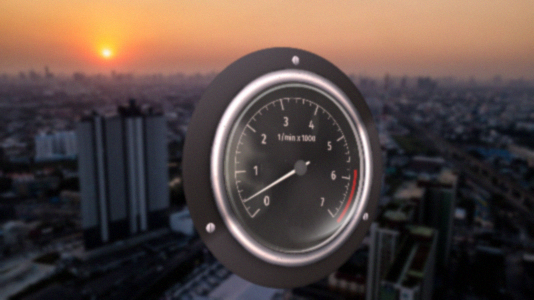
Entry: value=400 unit=rpm
